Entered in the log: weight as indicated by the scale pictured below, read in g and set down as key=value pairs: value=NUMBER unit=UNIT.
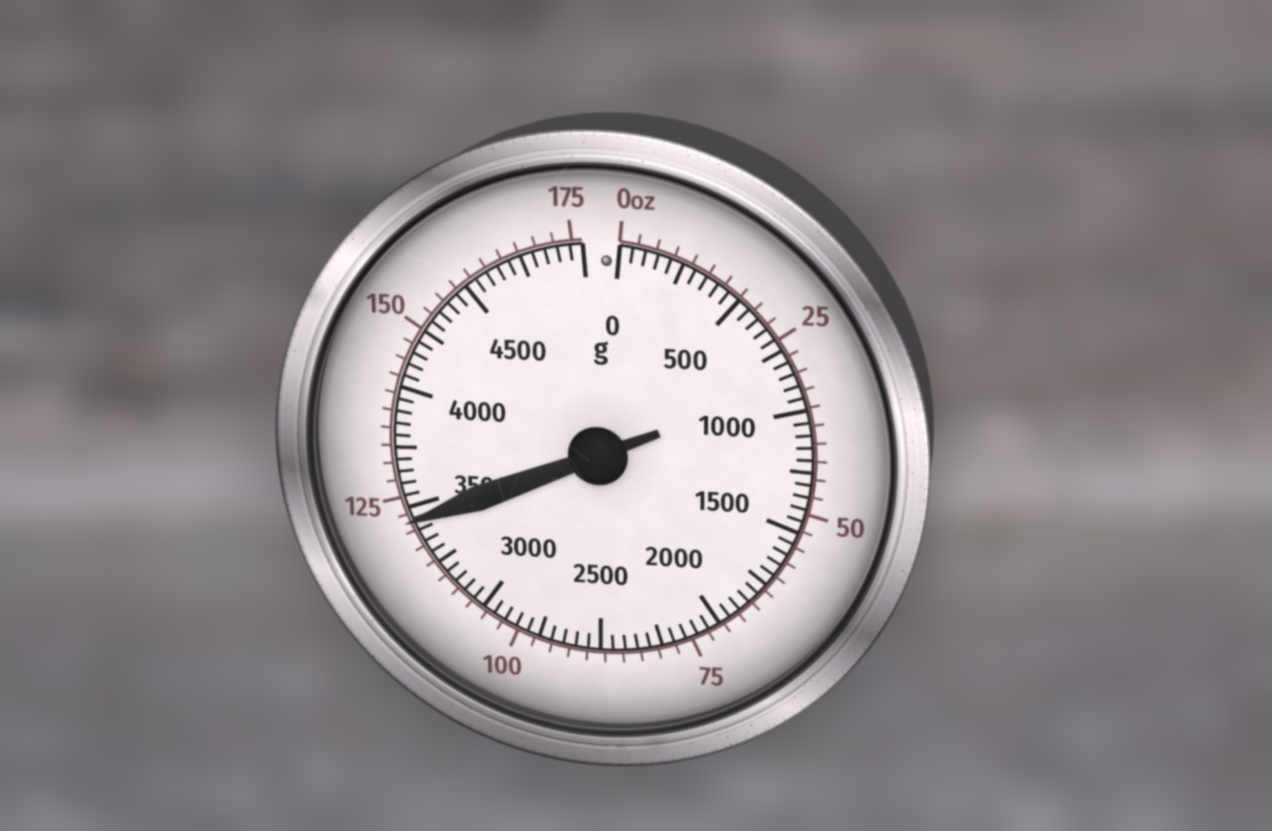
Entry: value=3450 unit=g
